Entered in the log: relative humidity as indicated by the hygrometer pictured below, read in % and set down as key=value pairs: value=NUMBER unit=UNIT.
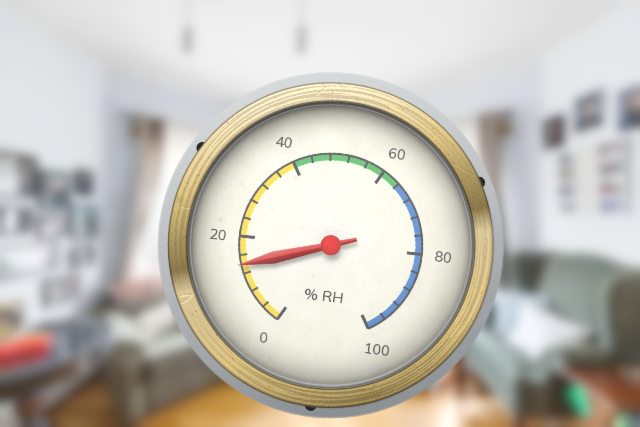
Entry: value=14 unit=%
